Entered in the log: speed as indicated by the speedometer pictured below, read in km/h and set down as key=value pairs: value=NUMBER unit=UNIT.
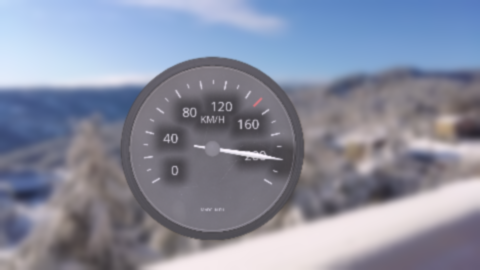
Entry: value=200 unit=km/h
